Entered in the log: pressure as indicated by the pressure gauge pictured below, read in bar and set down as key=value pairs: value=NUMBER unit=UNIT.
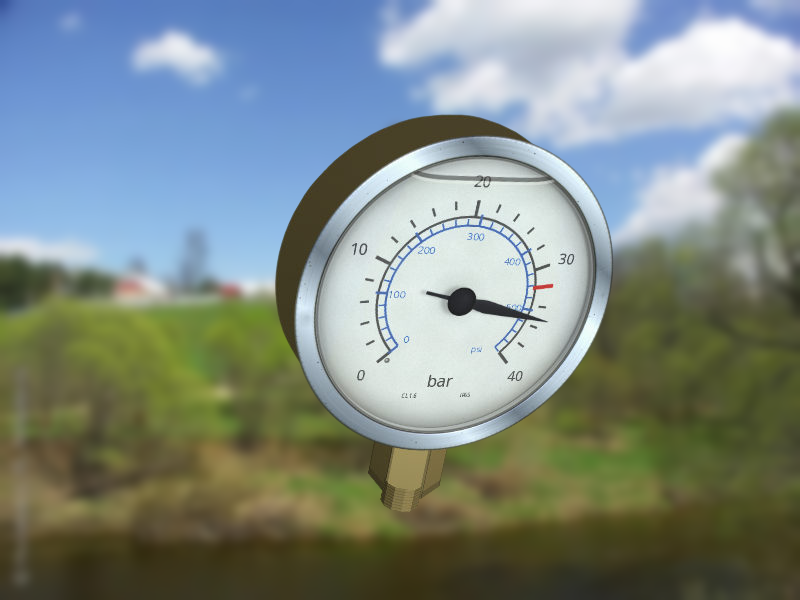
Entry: value=35 unit=bar
